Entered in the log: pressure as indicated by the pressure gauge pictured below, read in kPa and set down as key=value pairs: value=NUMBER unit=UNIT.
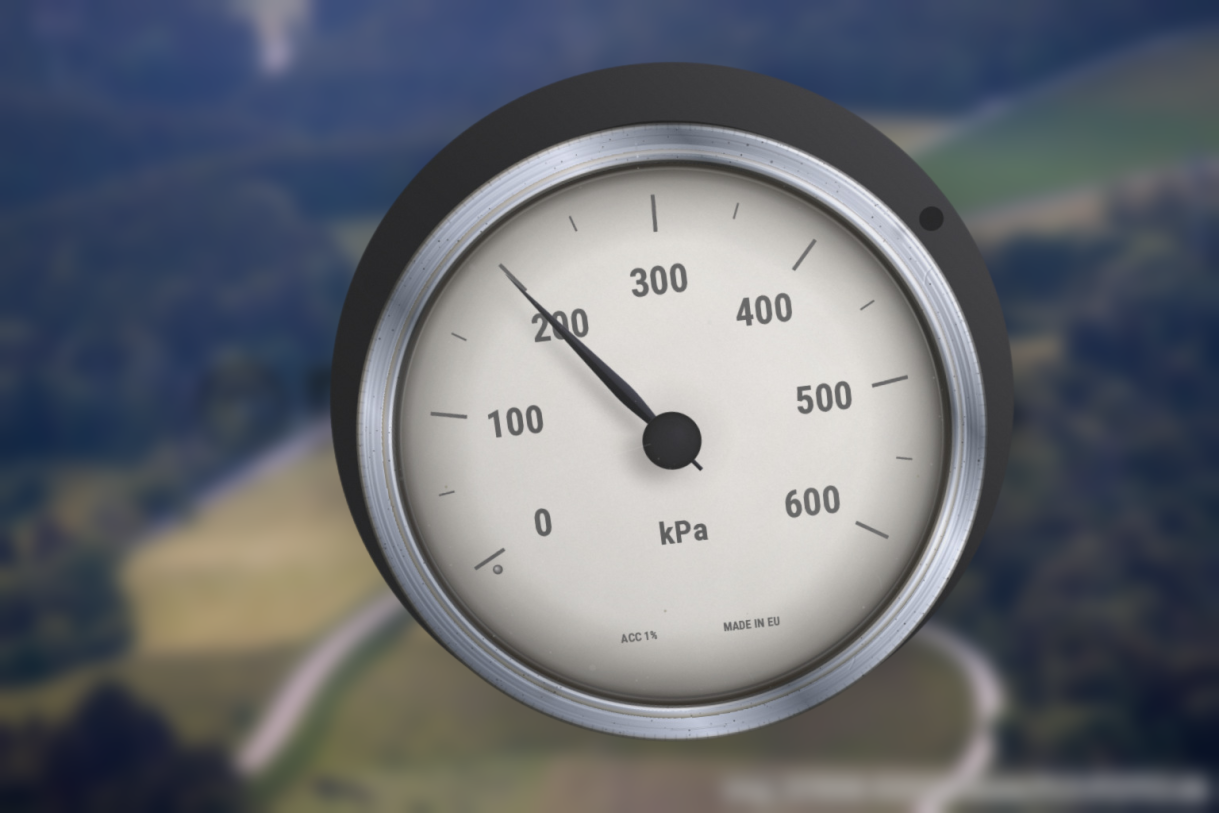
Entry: value=200 unit=kPa
